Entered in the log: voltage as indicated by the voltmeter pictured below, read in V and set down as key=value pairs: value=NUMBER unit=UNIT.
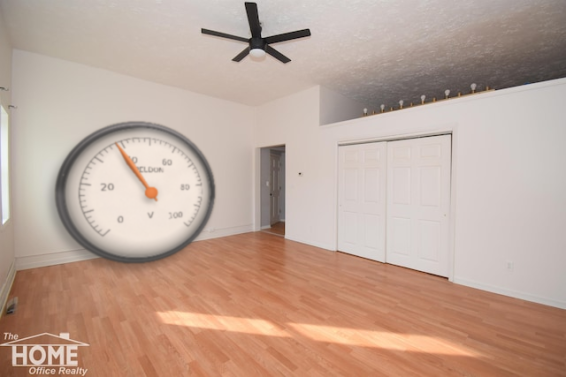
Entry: value=38 unit=V
